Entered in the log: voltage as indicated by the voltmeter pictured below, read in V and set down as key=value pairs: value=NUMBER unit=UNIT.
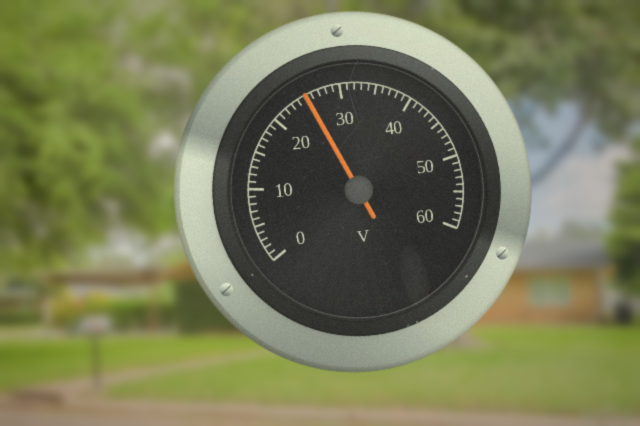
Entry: value=25 unit=V
